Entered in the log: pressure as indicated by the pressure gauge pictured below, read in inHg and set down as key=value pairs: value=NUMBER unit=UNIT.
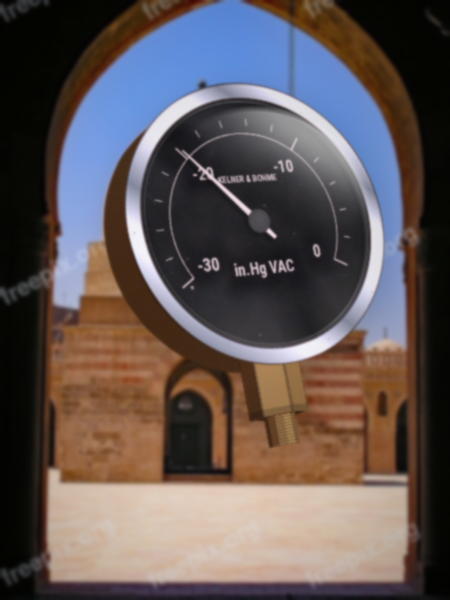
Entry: value=-20 unit=inHg
